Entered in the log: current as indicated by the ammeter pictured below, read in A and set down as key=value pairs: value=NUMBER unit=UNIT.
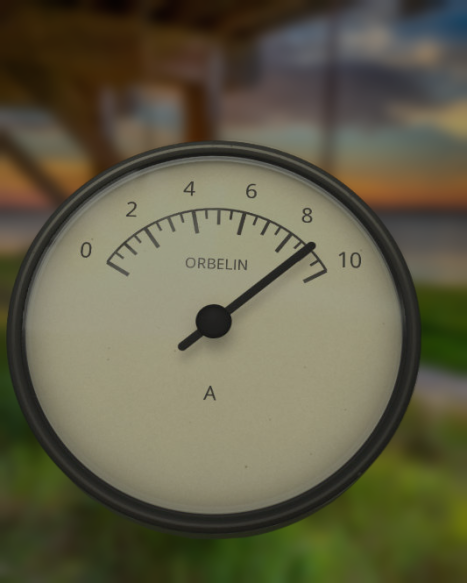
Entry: value=9 unit=A
